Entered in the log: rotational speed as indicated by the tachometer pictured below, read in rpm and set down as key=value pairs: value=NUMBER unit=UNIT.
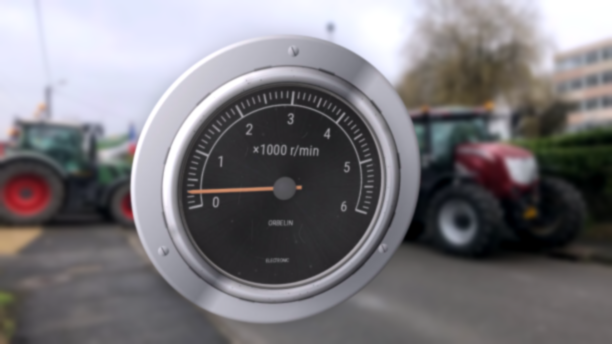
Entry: value=300 unit=rpm
